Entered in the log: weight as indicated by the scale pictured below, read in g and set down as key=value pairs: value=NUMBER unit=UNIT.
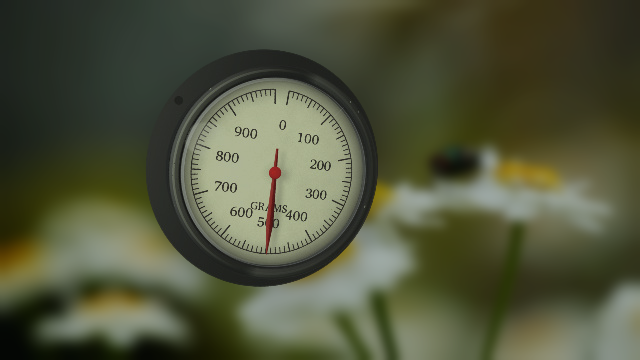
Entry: value=500 unit=g
